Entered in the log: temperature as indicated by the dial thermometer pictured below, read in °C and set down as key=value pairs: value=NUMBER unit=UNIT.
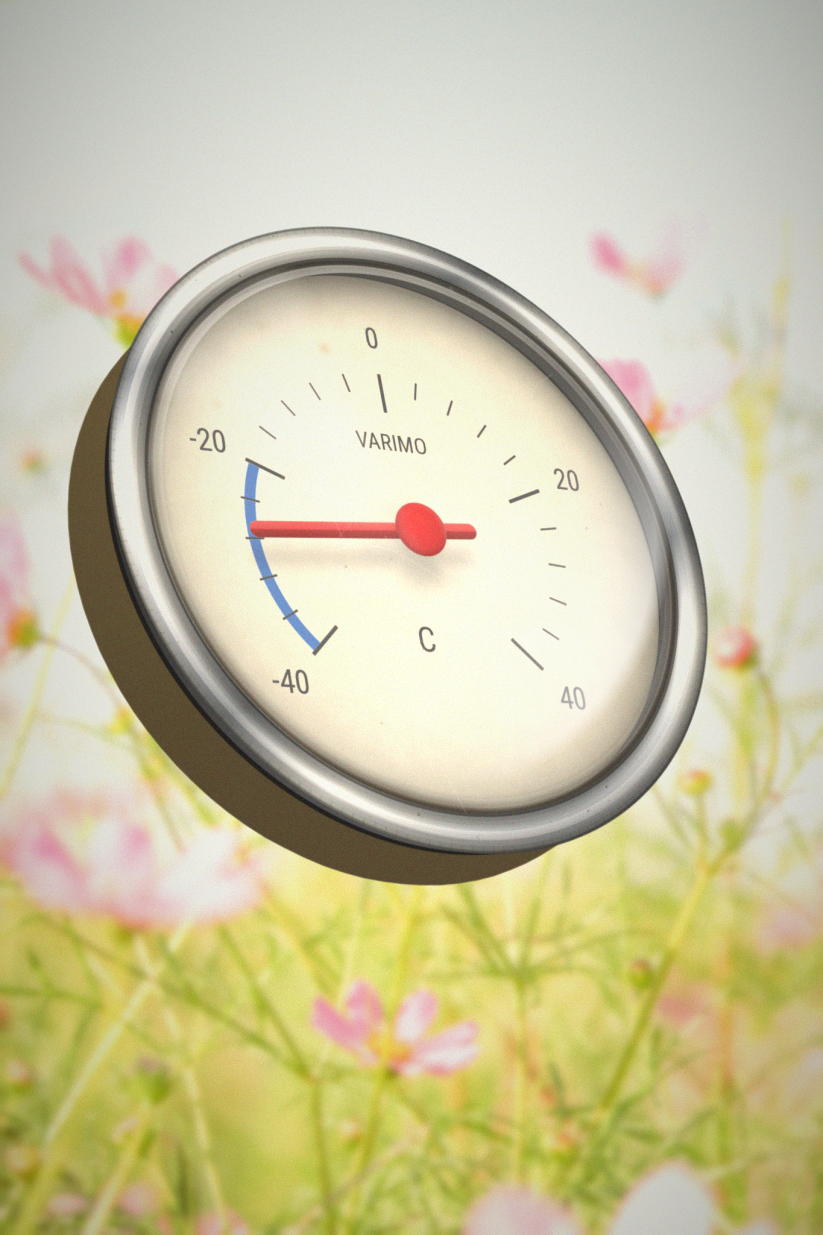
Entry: value=-28 unit=°C
